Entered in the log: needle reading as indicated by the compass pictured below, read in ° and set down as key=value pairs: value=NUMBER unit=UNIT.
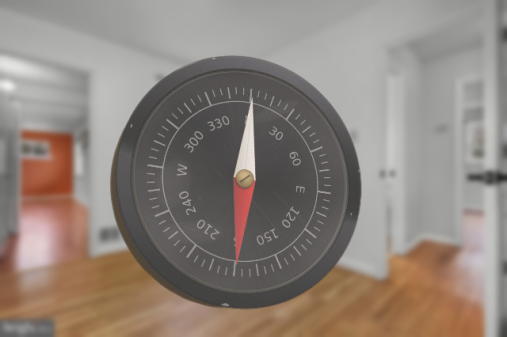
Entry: value=180 unit=°
